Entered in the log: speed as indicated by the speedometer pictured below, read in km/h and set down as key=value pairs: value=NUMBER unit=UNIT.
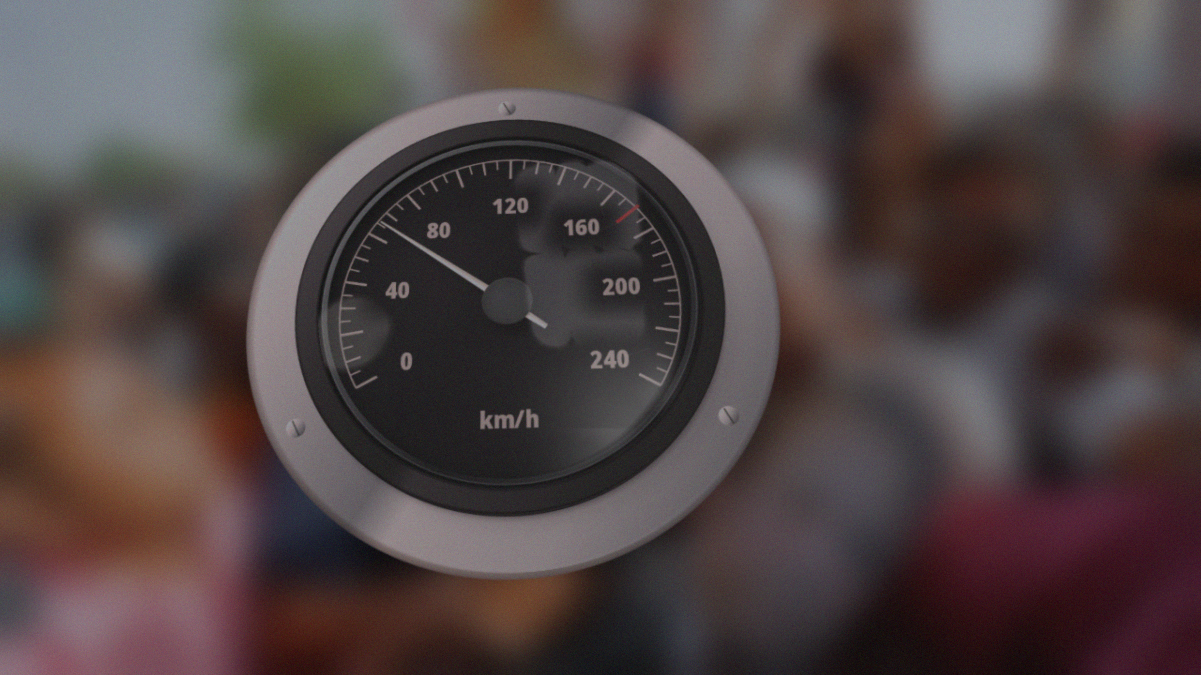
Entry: value=65 unit=km/h
